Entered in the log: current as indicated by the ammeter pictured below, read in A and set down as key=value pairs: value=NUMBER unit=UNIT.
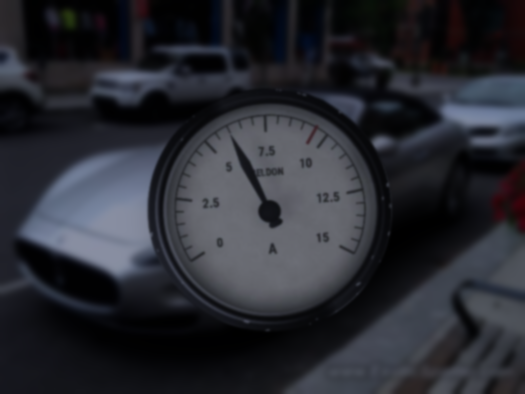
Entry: value=6 unit=A
